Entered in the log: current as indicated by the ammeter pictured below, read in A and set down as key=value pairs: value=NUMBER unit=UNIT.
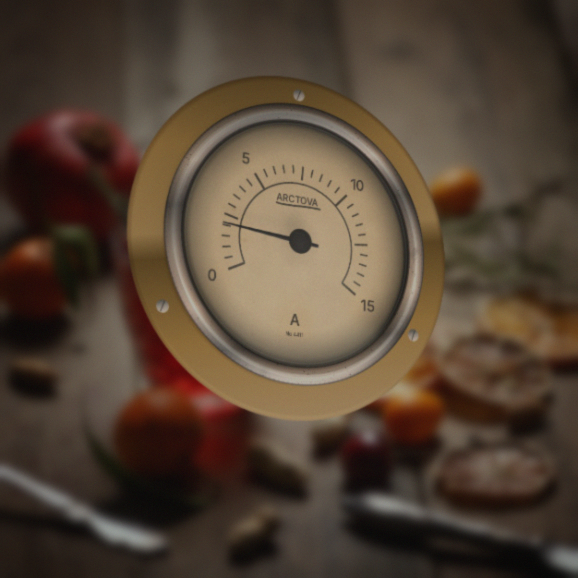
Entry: value=2 unit=A
